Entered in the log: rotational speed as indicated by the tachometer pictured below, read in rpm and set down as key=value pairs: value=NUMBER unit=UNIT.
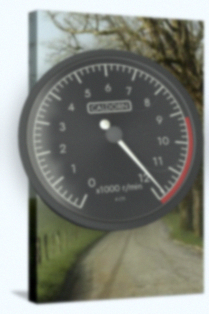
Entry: value=11800 unit=rpm
